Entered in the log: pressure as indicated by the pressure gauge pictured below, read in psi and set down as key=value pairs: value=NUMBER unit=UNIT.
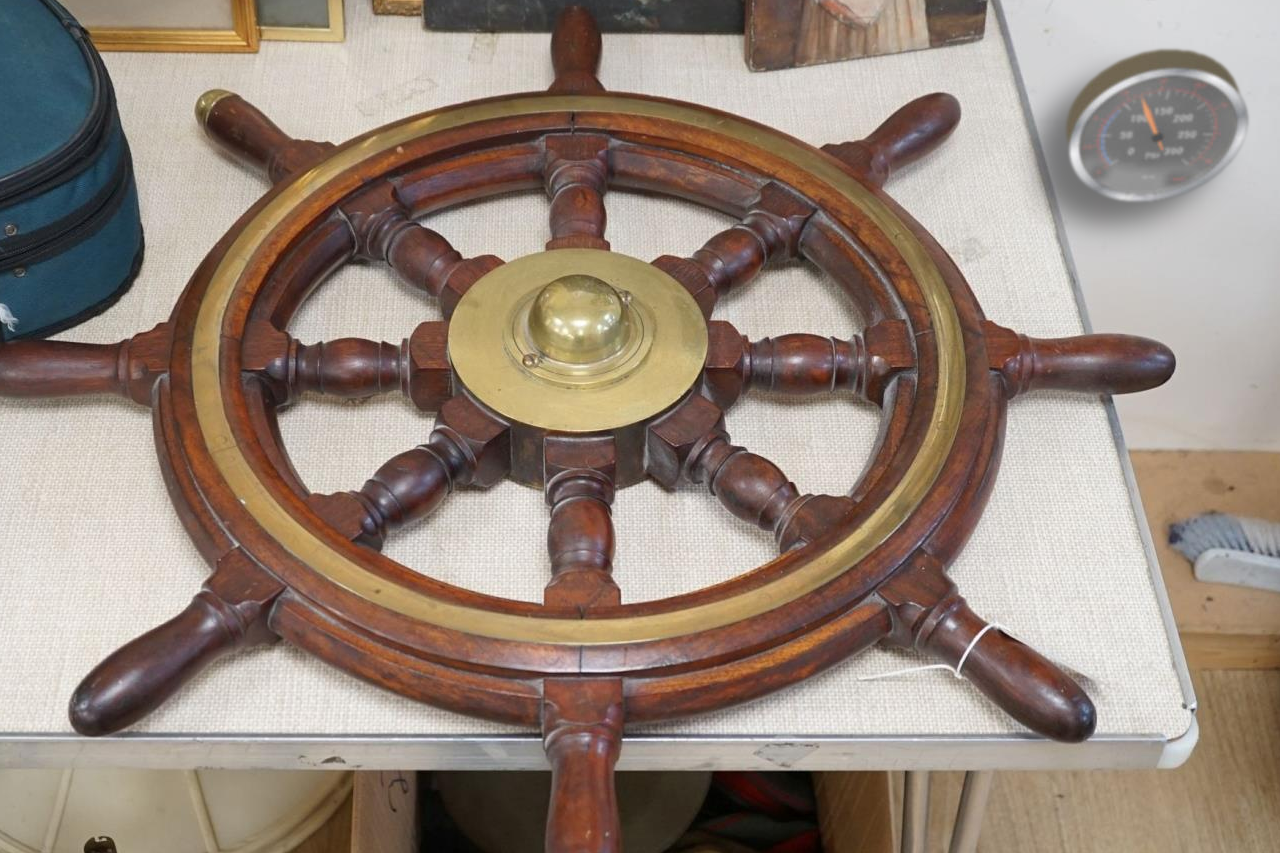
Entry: value=120 unit=psi
